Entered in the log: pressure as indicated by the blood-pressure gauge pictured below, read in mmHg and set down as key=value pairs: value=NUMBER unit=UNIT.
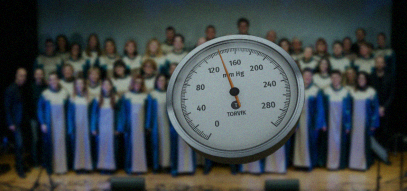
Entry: value=140 unit=mmHg
